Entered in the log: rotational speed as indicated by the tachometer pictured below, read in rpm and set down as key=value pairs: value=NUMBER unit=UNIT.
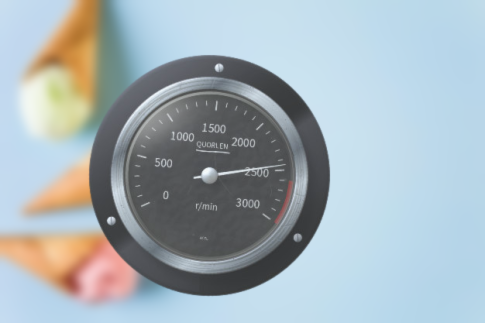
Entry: value=2450 unit=rpm
